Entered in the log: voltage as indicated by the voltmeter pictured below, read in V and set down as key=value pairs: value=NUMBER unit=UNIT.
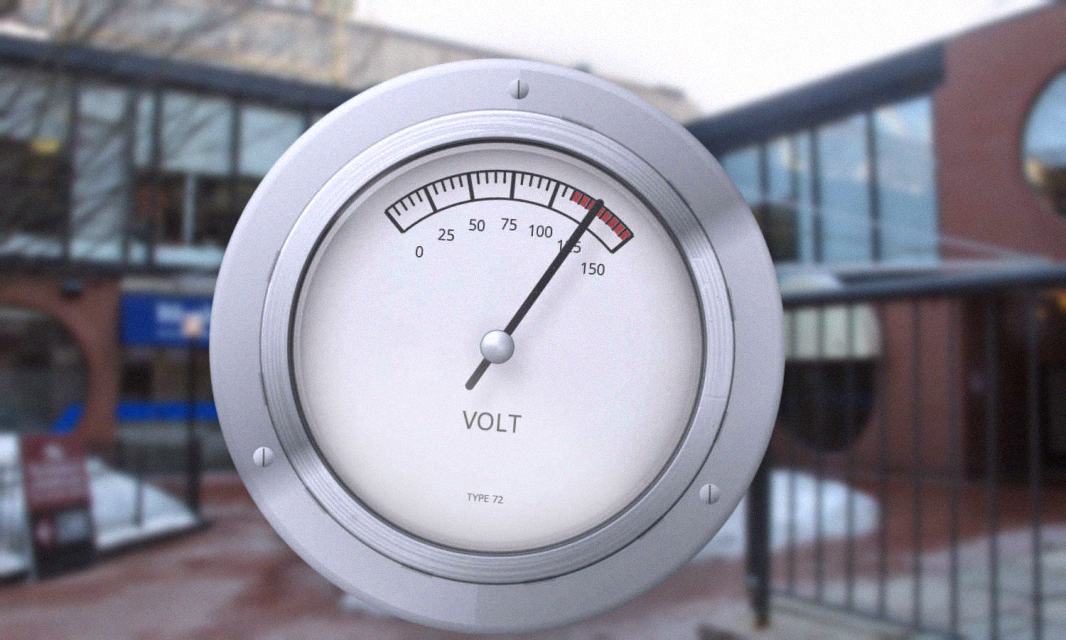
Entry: value=125 unit=V
